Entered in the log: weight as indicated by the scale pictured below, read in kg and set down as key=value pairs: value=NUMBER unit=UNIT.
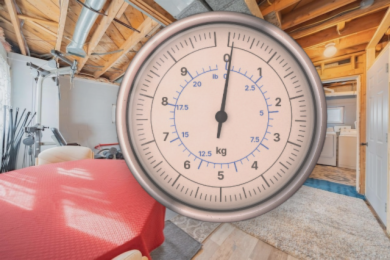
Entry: value=0.1 unit=kg
